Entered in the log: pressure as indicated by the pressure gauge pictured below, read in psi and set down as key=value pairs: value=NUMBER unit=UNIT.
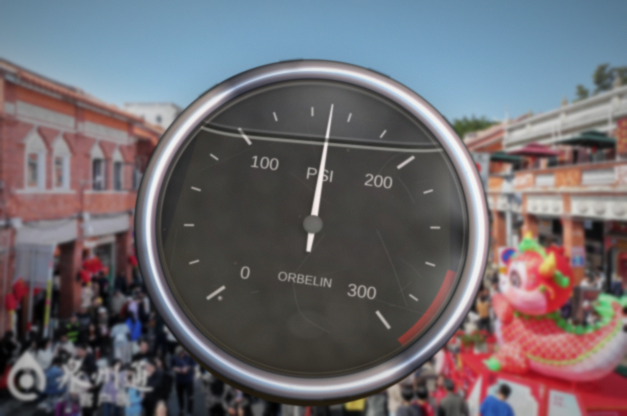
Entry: value=150 unit=psi
